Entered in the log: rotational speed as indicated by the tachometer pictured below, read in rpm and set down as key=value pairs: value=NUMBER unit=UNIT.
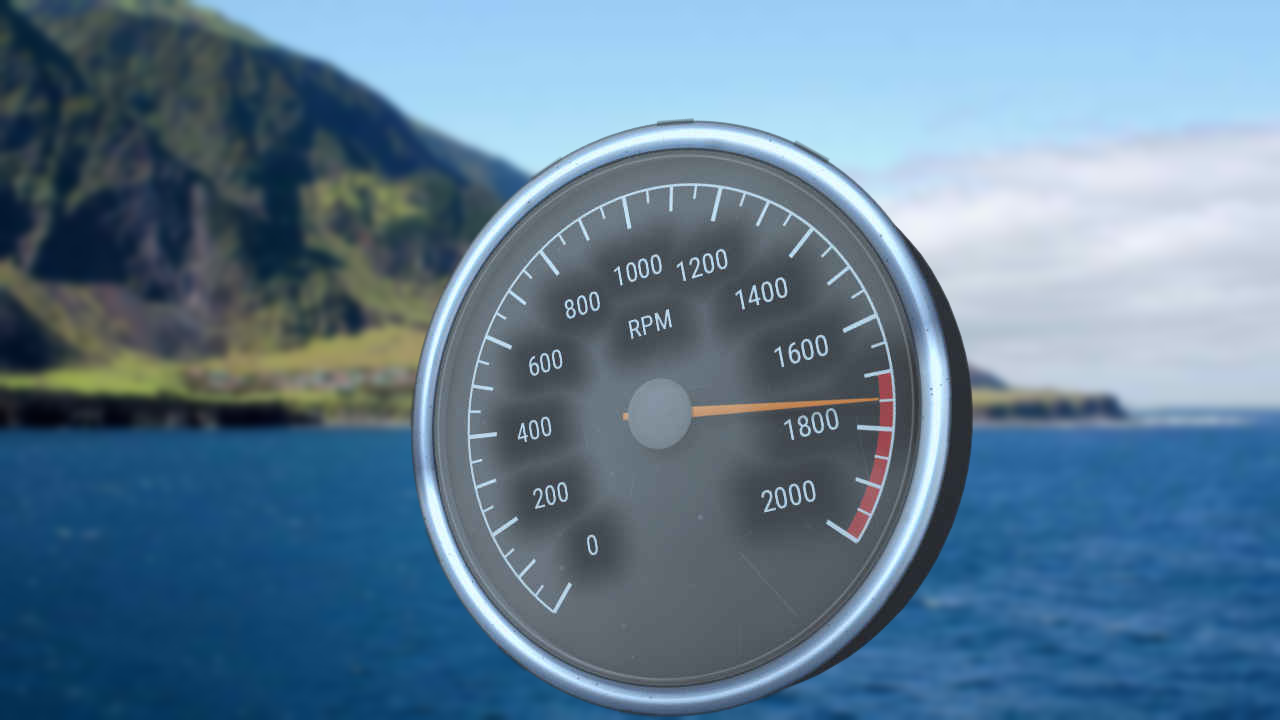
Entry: value=1750 unit=rpm
